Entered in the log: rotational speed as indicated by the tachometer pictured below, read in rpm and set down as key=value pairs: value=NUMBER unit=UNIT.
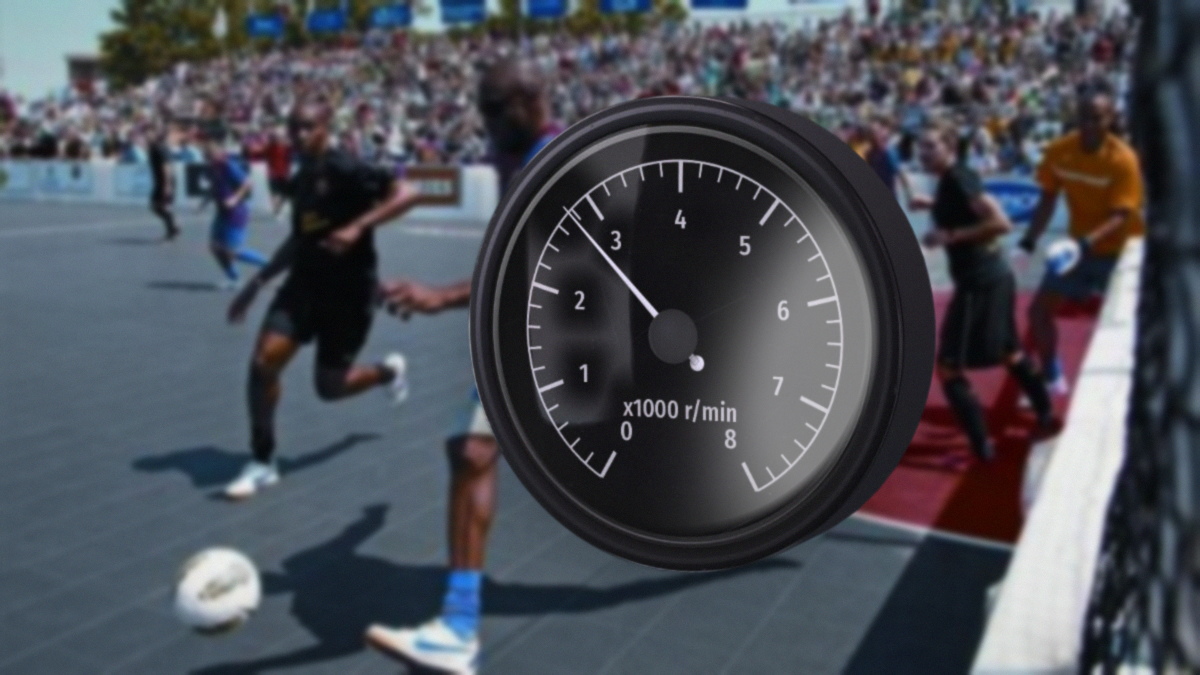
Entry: value=2800 unit=rpm
